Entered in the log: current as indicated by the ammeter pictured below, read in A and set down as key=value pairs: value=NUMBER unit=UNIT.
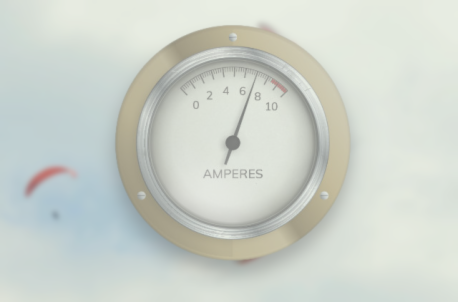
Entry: value=7 unit=A
